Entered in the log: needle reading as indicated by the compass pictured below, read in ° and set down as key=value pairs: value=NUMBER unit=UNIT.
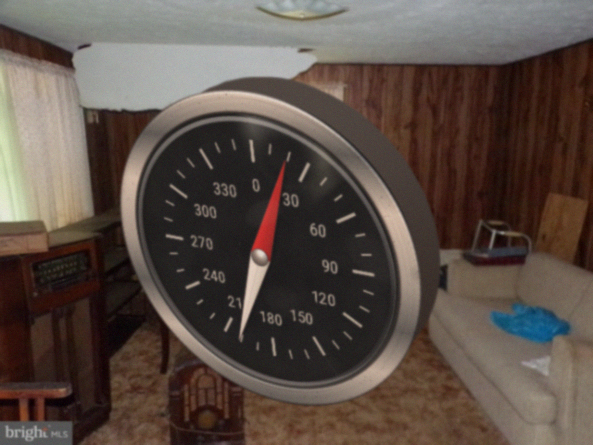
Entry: value=20 unit=°
